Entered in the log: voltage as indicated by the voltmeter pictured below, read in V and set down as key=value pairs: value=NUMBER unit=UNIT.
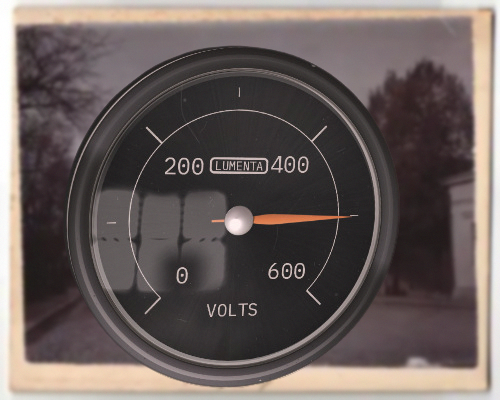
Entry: value=500 unit=V
